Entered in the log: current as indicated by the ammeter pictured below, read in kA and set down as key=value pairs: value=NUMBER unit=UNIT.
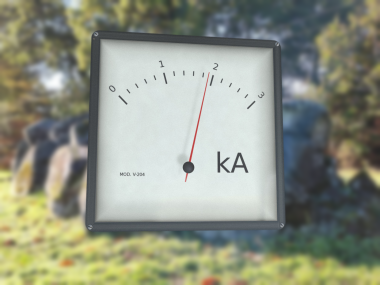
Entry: value=1.9 unit=kA
